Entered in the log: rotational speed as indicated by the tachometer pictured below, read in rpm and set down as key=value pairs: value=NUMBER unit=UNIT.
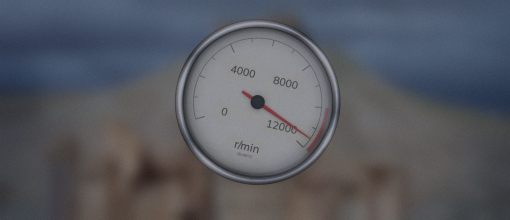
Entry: value=11500 unit=rpm
